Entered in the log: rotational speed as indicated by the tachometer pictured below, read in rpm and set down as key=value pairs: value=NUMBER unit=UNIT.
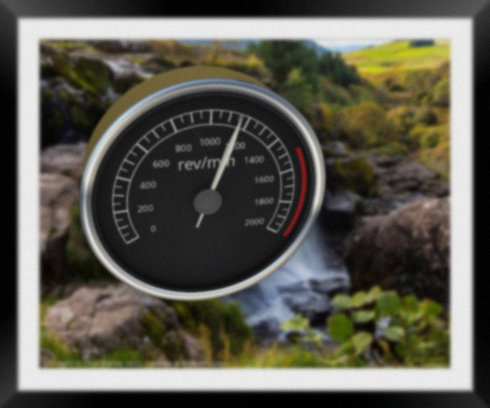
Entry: value=1150 unit=rpm
